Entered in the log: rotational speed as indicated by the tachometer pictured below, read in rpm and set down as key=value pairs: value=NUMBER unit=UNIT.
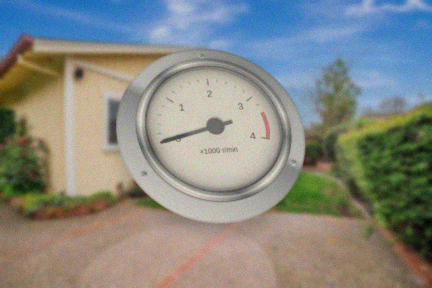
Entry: value=0 unit=rpm
